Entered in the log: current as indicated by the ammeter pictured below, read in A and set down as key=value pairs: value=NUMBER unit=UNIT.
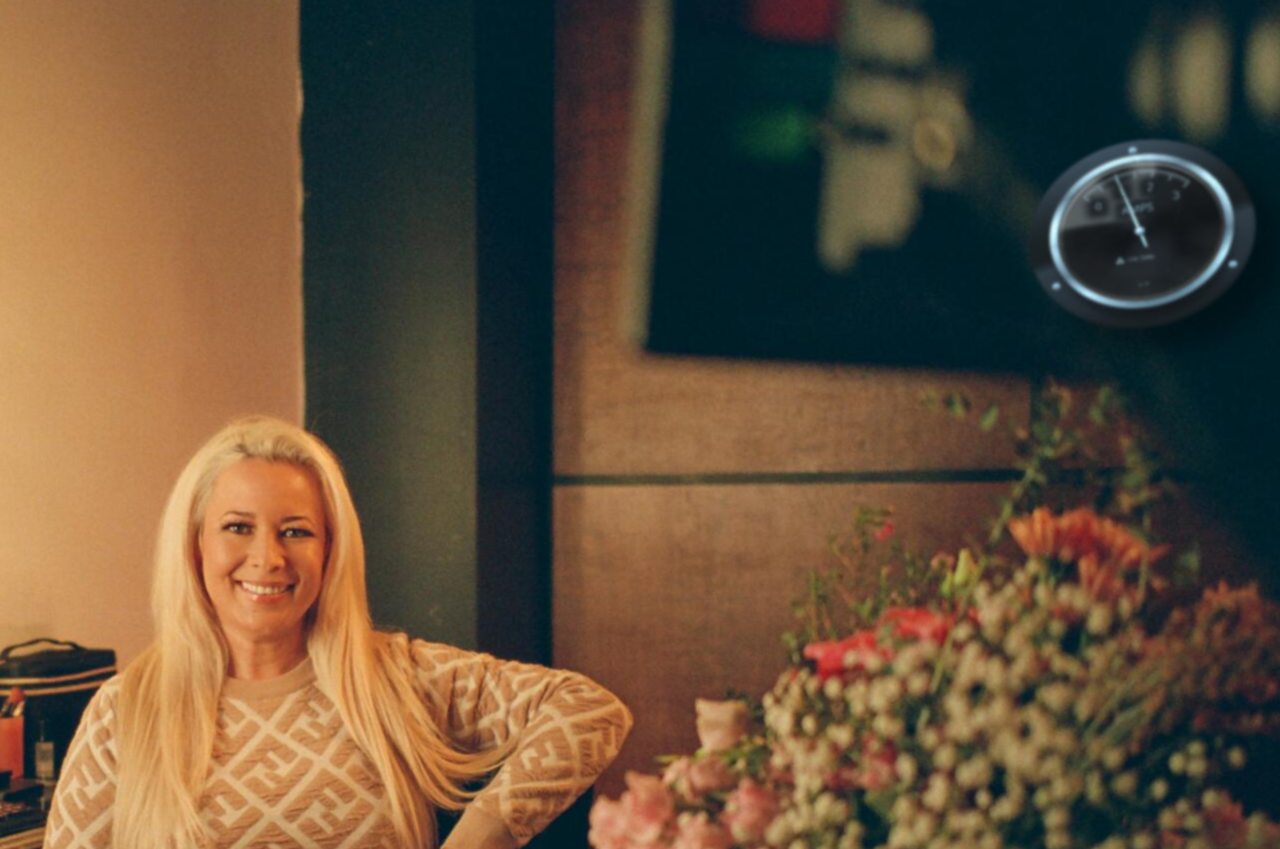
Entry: value=1 unit=A
